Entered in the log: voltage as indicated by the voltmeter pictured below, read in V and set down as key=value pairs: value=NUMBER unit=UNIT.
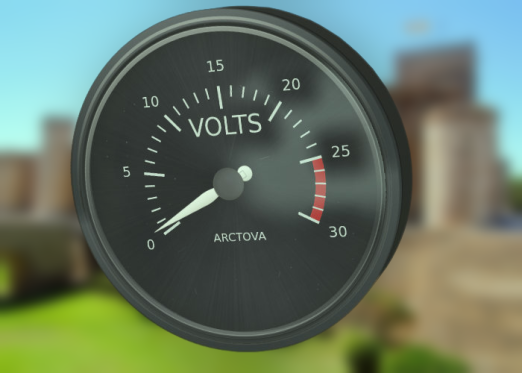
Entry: value=0.5 unit=V
